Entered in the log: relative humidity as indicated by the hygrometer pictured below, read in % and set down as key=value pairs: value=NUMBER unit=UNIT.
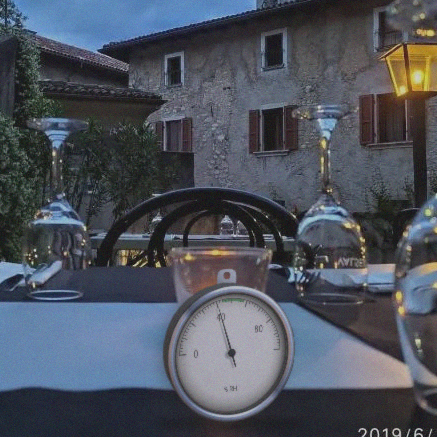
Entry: value=40 unit=%
